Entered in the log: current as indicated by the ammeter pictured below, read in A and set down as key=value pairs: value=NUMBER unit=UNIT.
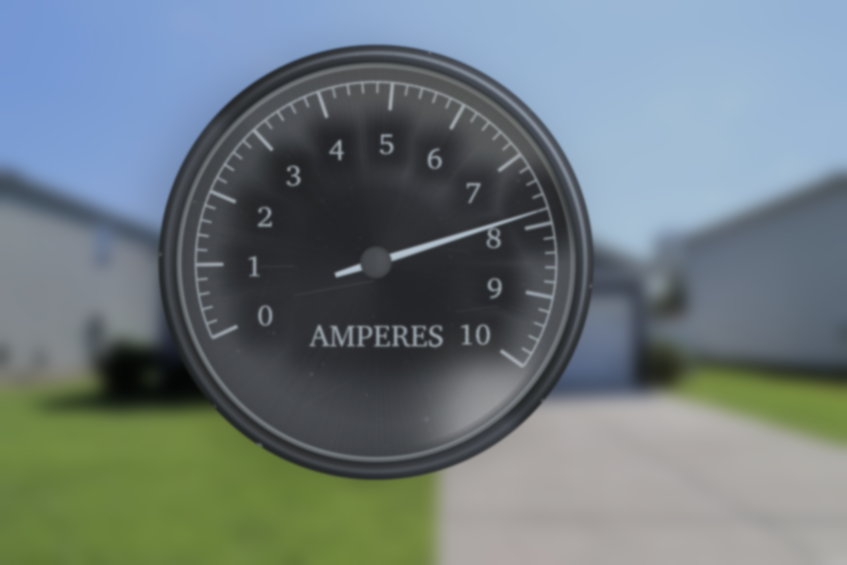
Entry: value=7.8 unit=A
